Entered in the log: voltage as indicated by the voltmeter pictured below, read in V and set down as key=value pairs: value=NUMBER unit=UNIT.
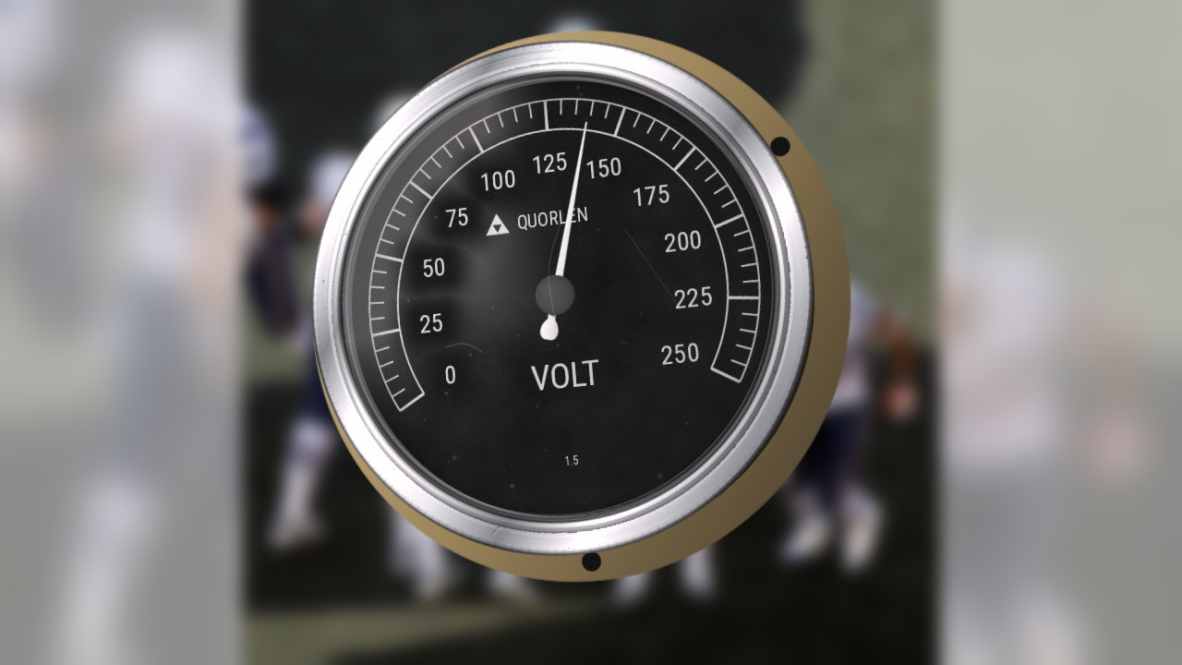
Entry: value=140 unit=V
